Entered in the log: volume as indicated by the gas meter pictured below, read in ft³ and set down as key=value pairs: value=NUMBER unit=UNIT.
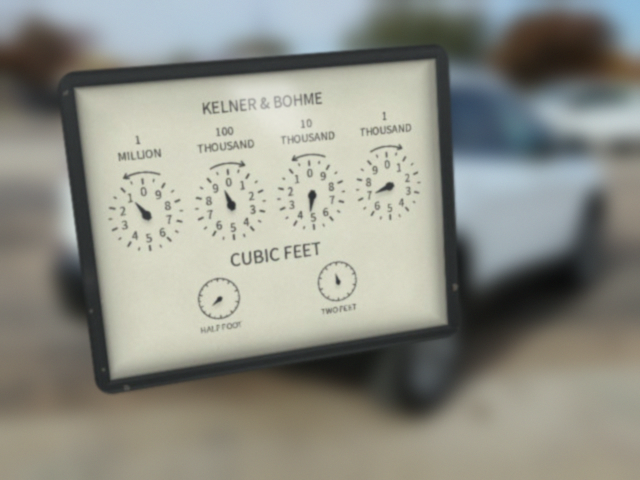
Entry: value=94700 unit=ft³
